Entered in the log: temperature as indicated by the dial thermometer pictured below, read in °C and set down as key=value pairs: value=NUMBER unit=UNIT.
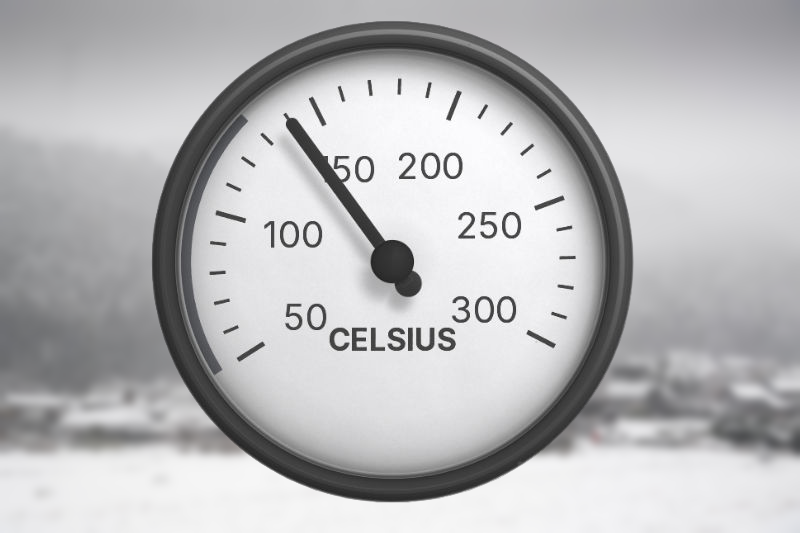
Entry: value=140 unit=°C
